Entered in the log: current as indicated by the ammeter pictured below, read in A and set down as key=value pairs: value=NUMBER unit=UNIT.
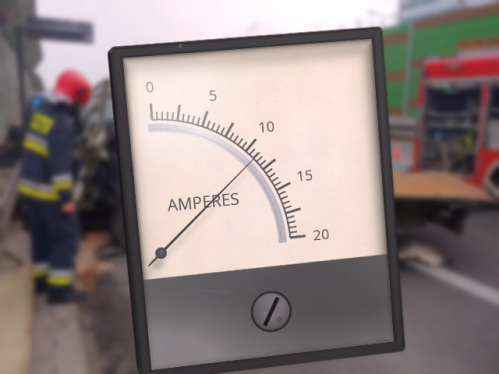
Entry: value=11 unit=A
